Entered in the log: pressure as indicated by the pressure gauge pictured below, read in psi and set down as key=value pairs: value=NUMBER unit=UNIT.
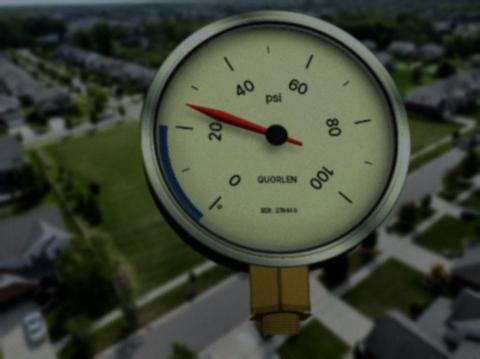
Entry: value=25 unit=psi
